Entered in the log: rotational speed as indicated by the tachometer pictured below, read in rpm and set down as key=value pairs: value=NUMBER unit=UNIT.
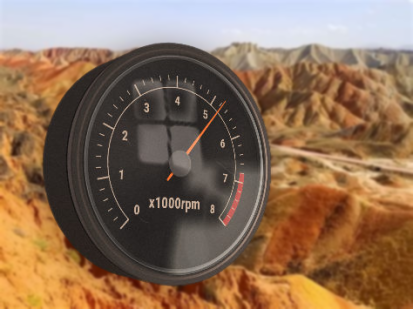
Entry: value=5200 unit=rpm
